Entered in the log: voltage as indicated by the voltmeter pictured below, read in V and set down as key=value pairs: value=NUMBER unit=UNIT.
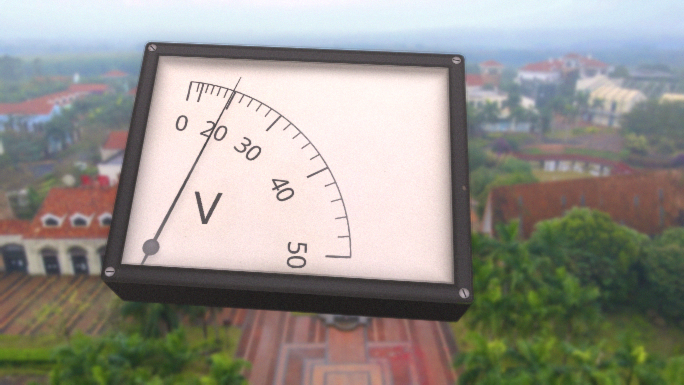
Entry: value=20 unit=V
